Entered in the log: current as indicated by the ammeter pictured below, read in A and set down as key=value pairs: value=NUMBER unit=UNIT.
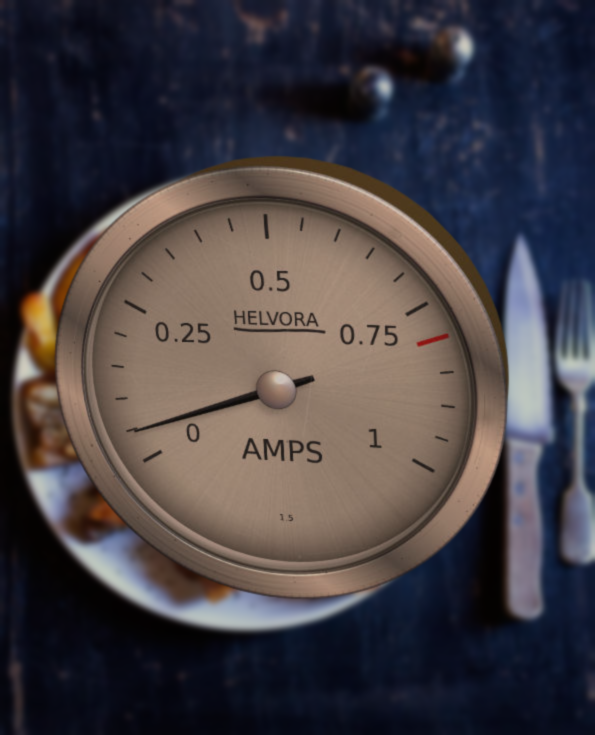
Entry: value=0.05 unit=A
